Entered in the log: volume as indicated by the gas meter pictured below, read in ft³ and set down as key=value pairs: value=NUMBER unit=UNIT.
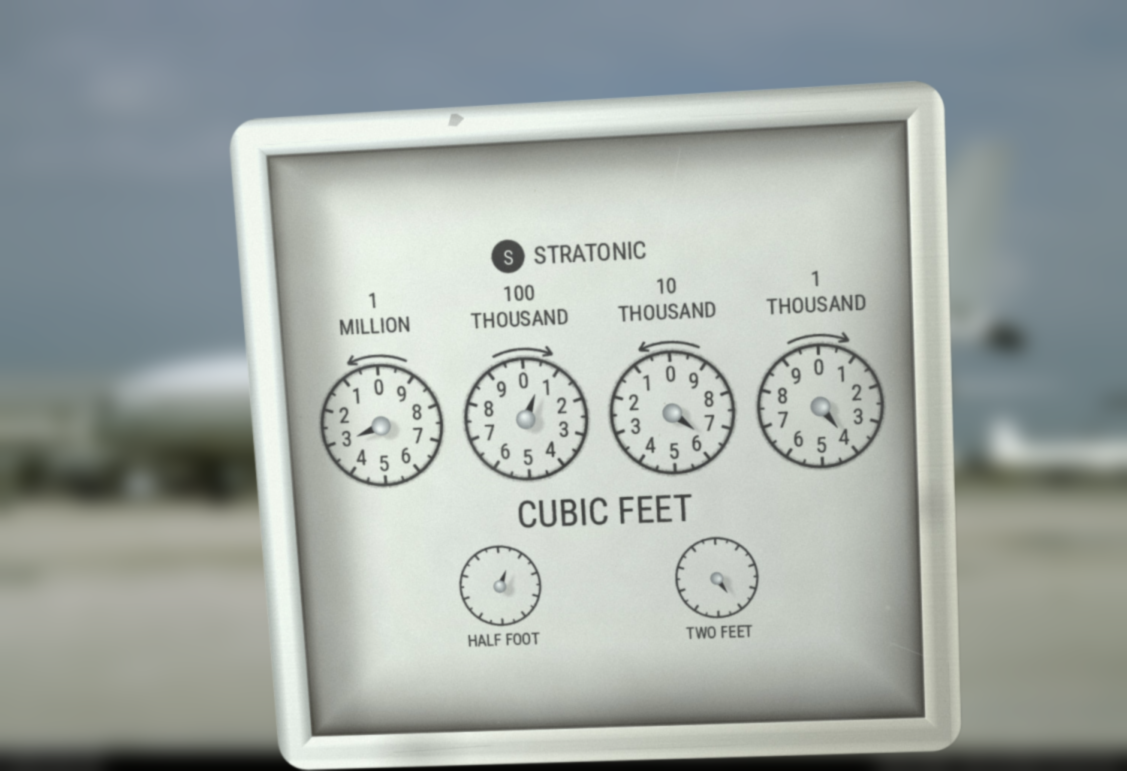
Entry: value=306400 unit=ft³
